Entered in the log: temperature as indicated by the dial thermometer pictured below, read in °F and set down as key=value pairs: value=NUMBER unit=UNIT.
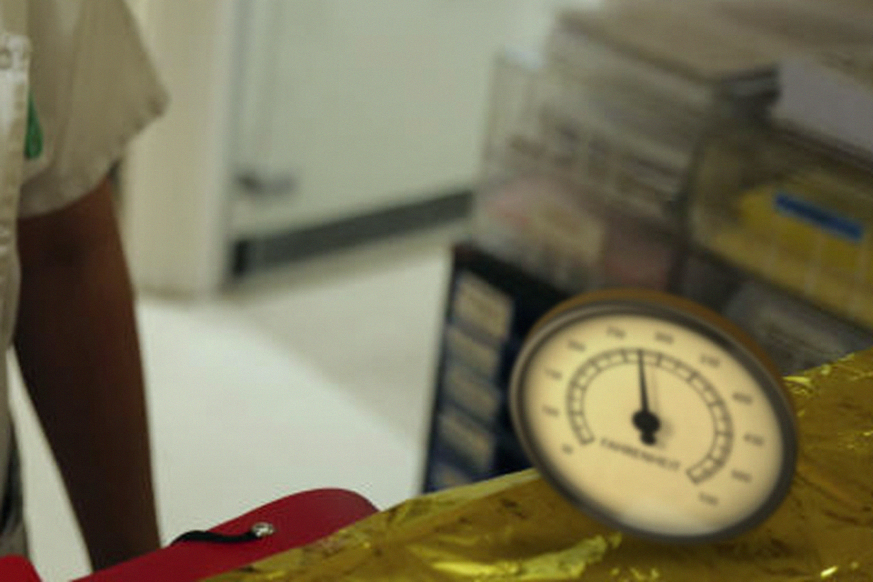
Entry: value=275 unit=°F
